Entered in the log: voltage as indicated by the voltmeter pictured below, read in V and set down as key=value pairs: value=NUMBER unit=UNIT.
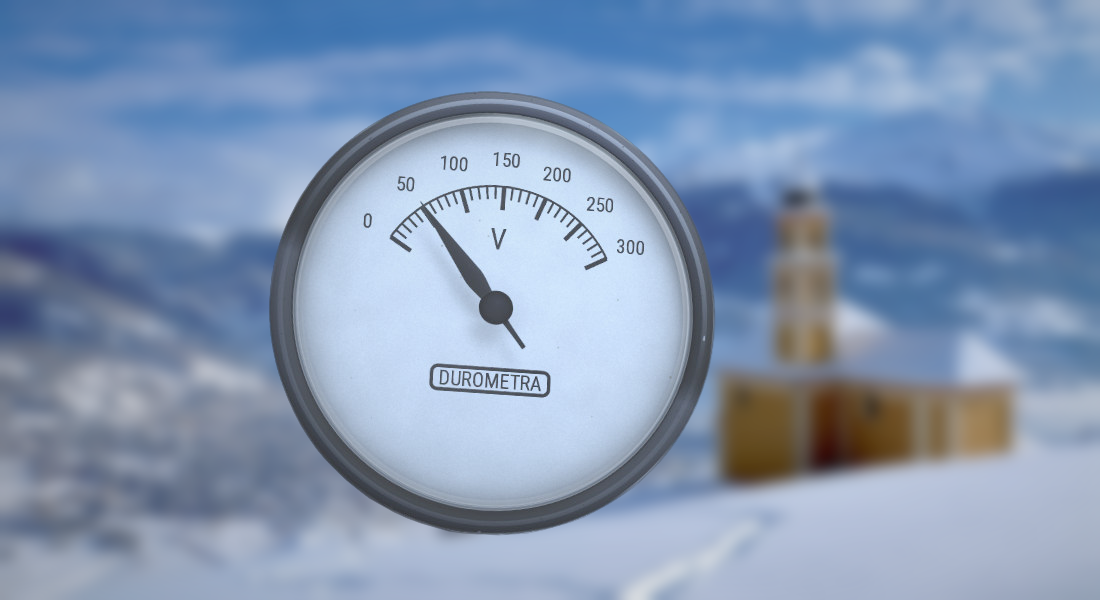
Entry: value=50 unit=V
